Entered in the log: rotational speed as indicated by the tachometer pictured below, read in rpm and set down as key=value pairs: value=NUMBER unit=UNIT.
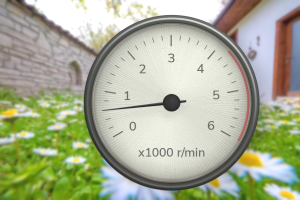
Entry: value=600 unit=rpm
